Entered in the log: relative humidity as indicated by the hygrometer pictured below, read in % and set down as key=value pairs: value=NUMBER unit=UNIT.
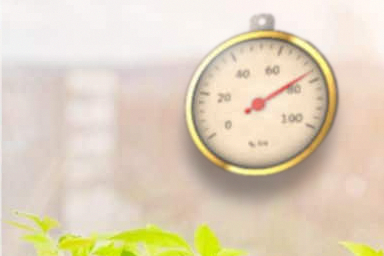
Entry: value=76 unit=%
